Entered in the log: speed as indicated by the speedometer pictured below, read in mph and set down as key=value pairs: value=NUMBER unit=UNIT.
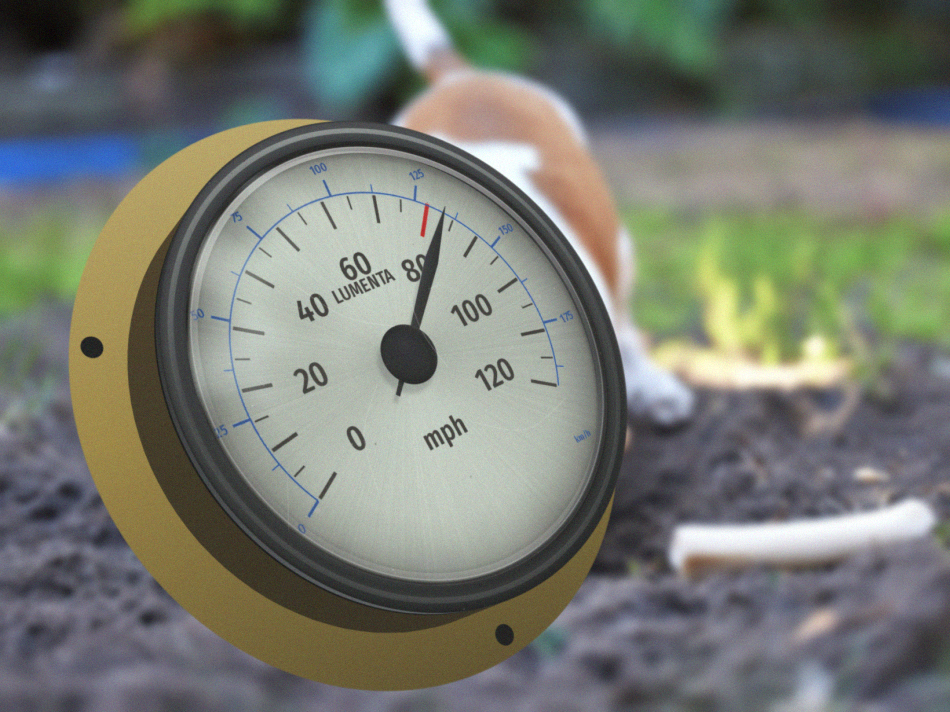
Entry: value=82.5 unit=mph
